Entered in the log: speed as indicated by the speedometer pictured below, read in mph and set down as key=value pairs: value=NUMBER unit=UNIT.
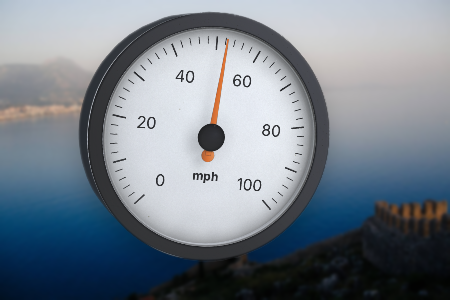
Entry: value=52 unit=mph
